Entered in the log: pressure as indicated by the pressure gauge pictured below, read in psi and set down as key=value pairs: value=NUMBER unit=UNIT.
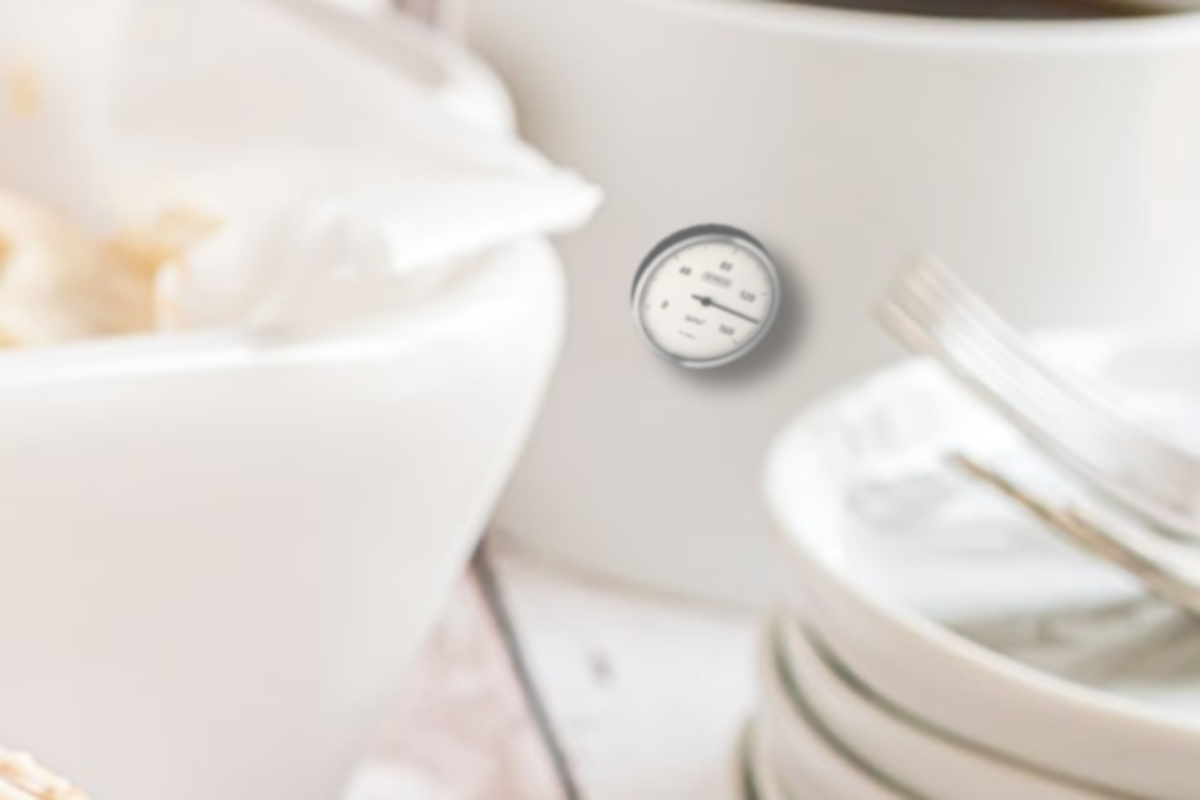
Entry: value=140 unit=psi
